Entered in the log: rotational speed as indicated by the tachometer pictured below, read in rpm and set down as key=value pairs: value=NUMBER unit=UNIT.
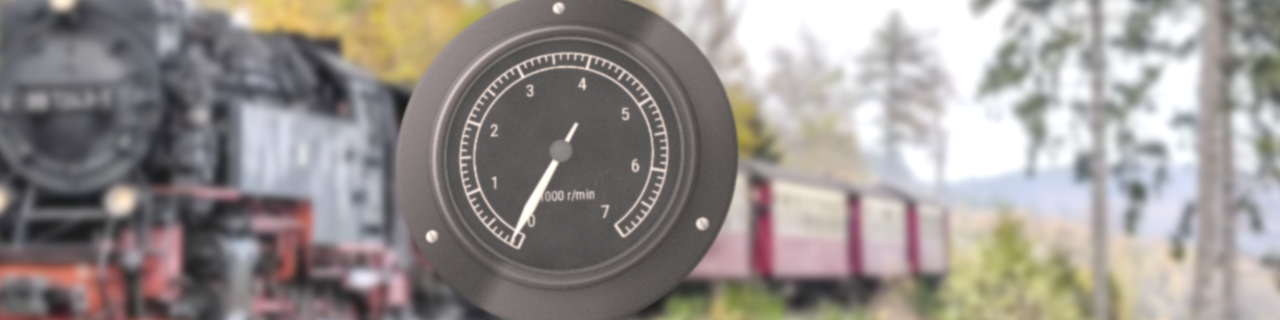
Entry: value=100 unit=rpm
